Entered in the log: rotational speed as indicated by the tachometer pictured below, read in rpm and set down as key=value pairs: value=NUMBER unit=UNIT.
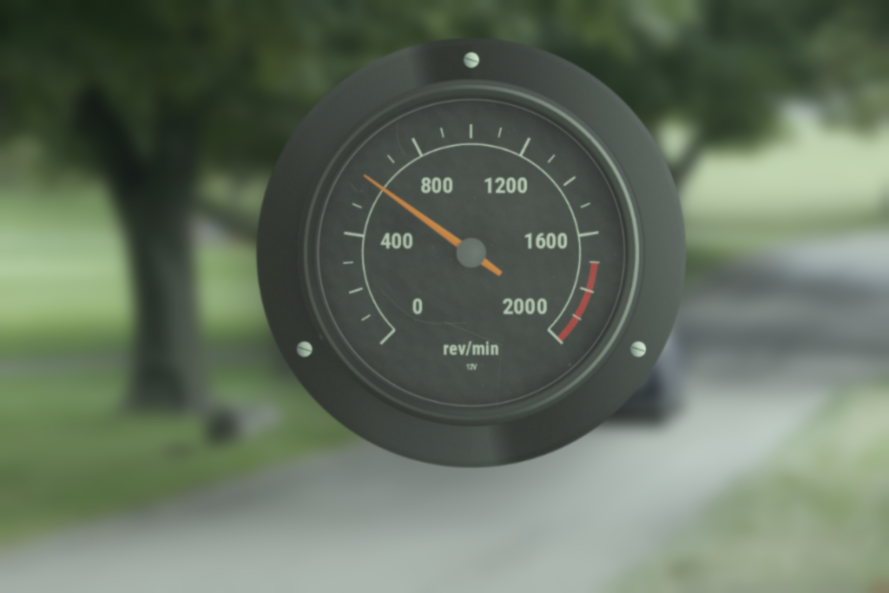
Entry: value=600 unit=rpm
